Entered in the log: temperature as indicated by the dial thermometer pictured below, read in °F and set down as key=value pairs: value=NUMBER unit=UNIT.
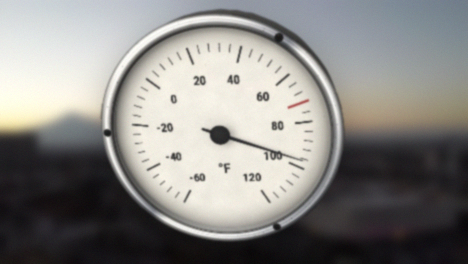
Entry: value=96 unit=°F
